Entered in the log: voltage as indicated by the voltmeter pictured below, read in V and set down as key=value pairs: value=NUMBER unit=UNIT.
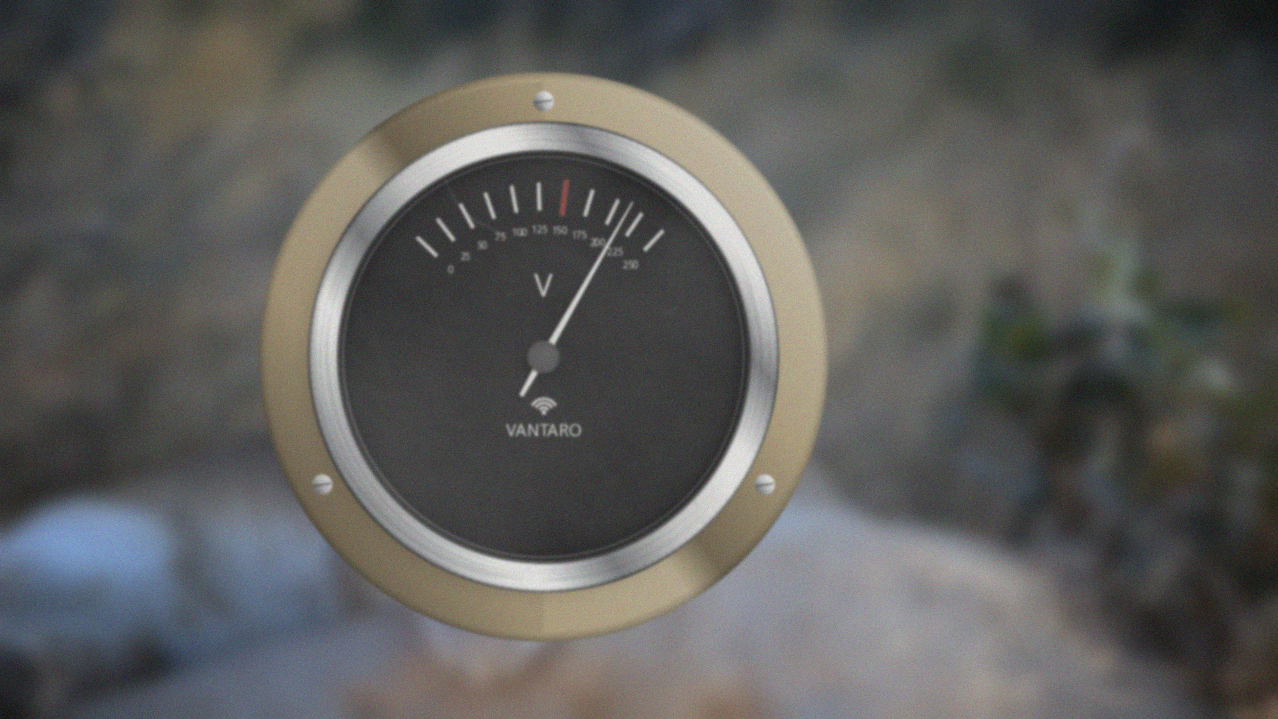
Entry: value=212.5 unit=V
